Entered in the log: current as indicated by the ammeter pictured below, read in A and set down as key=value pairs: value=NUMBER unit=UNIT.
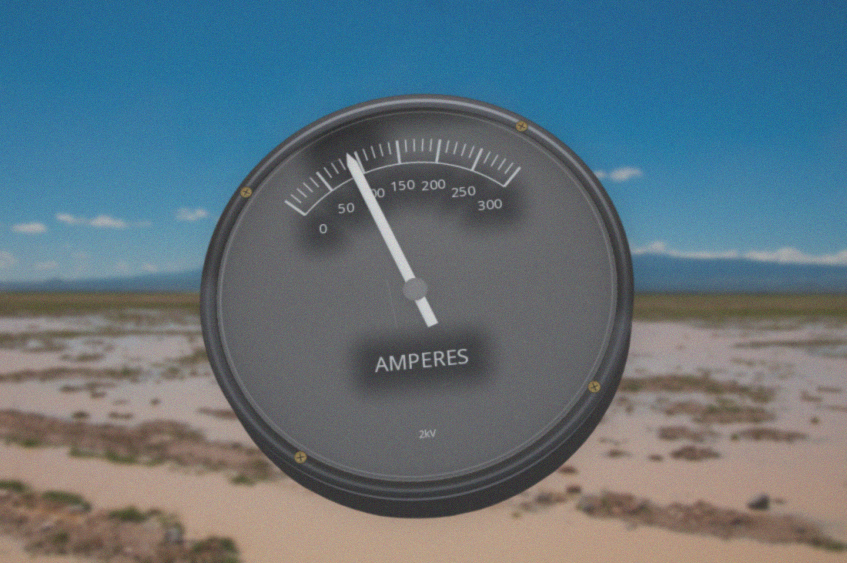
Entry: value=90 unit=A
